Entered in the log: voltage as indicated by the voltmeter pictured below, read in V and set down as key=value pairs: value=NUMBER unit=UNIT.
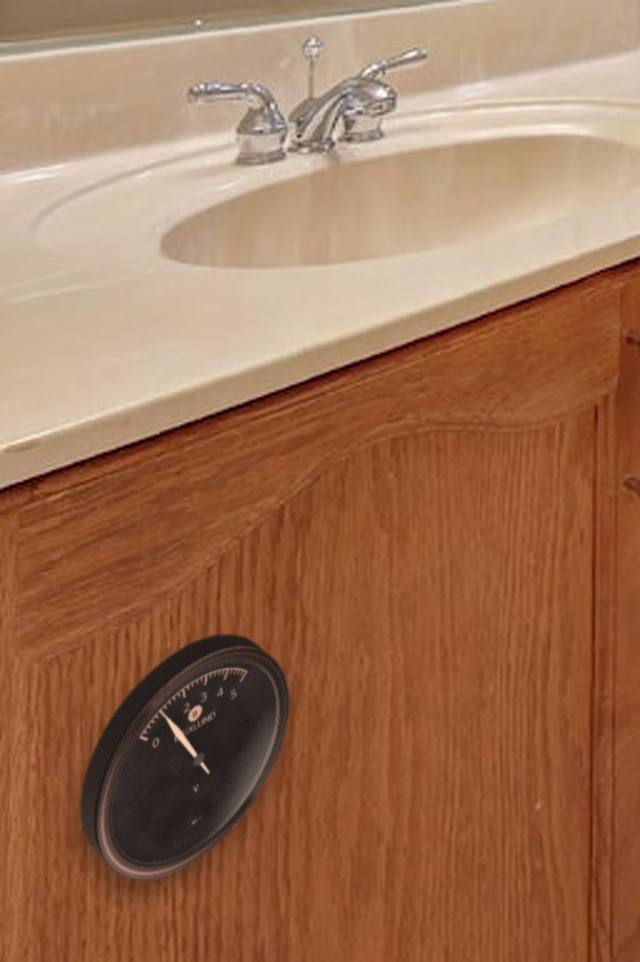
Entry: value=1 unit=V
